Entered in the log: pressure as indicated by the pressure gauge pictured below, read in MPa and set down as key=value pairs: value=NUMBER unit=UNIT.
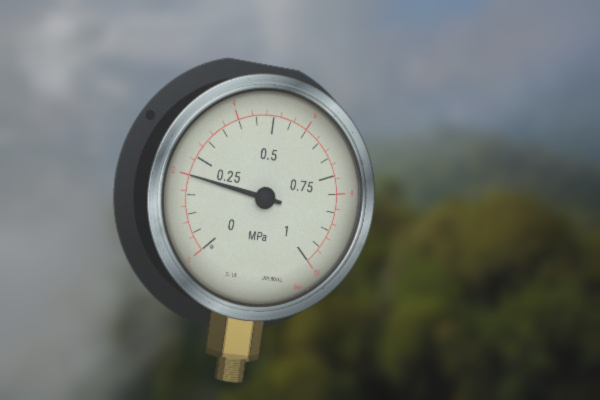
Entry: value=0.2 unit=MPa
